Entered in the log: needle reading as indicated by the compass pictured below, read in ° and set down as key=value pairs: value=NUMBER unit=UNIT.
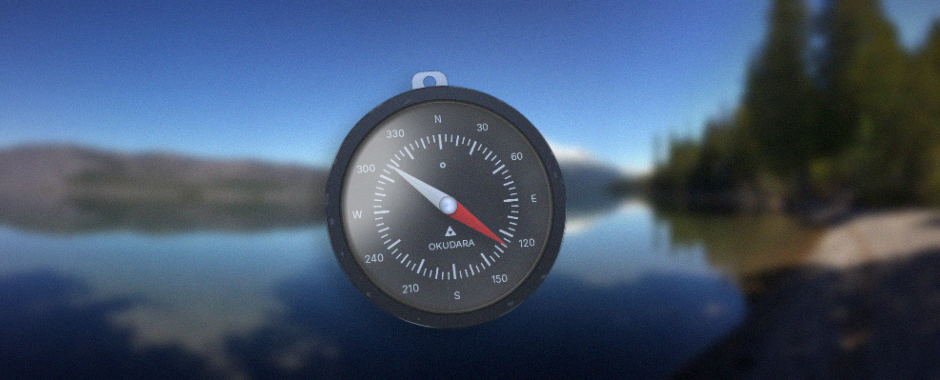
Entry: value=130 unit=°
